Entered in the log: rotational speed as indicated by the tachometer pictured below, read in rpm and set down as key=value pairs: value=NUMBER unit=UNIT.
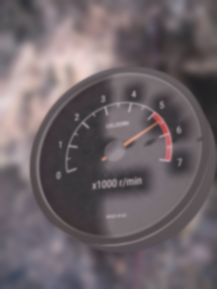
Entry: value=5500 unit=rpm
